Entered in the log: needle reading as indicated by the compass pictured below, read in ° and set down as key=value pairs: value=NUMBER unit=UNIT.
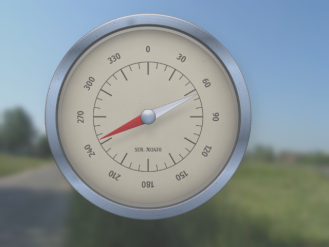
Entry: value=245 unit=°
